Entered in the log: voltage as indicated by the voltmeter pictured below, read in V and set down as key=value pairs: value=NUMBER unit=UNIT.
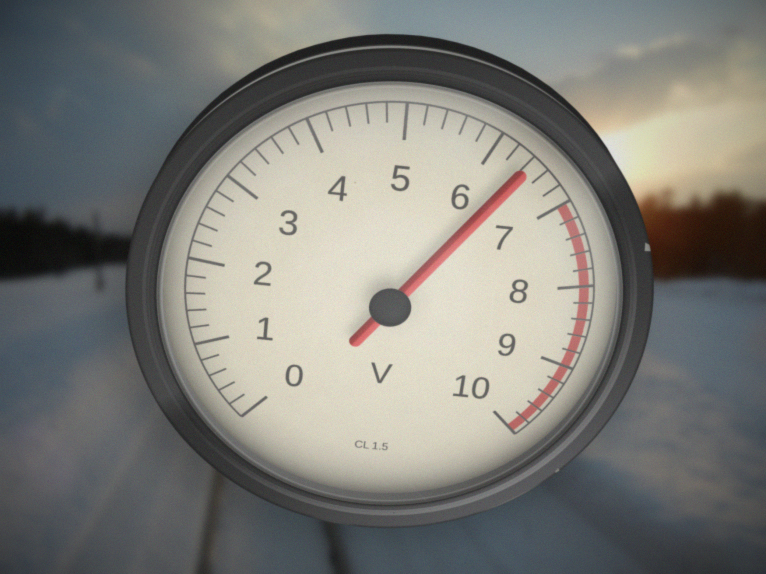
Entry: value=6.4 unit=V
